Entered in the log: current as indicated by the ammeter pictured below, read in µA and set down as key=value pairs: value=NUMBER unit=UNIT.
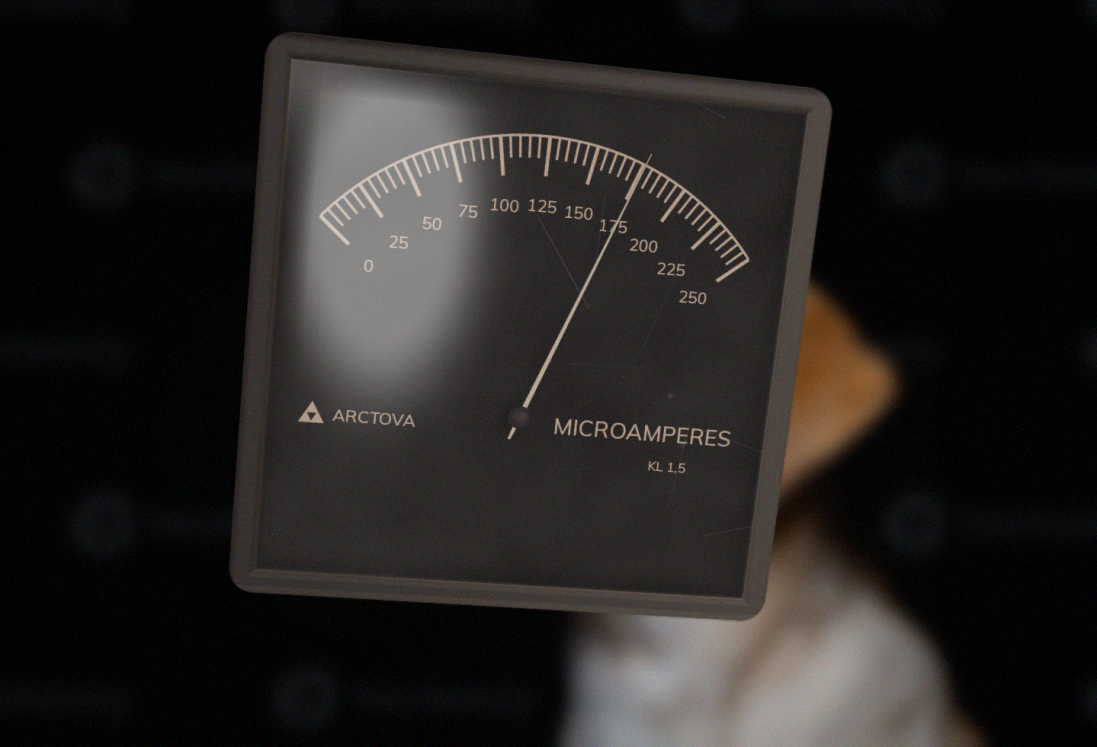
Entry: value=175 unit=µA
